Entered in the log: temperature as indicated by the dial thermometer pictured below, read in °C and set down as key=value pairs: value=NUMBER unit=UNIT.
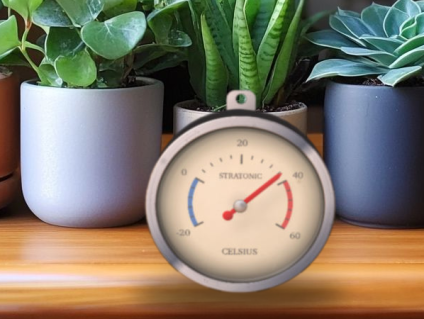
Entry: value=36 unit=°C
